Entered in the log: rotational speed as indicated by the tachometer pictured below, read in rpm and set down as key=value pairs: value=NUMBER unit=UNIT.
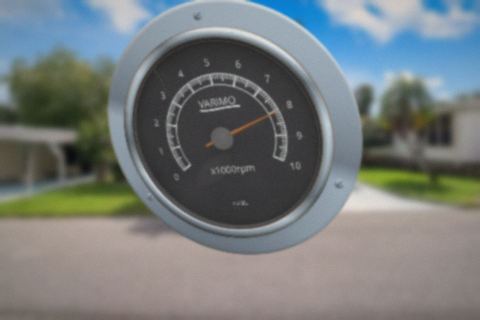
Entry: value=8000 unit=rpm
